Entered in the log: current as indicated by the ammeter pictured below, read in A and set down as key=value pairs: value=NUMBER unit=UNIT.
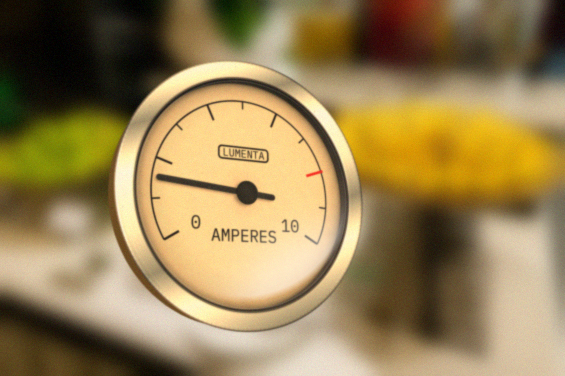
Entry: value=1.5 unit=A
